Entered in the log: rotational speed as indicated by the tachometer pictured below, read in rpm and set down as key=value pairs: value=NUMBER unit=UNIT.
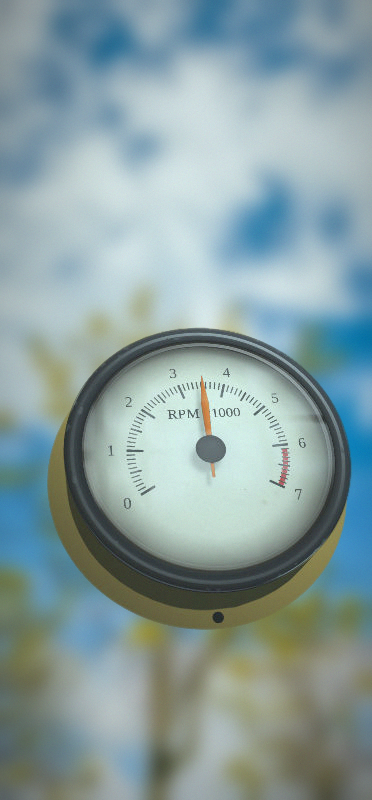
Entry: value=3500 unit=rpm
